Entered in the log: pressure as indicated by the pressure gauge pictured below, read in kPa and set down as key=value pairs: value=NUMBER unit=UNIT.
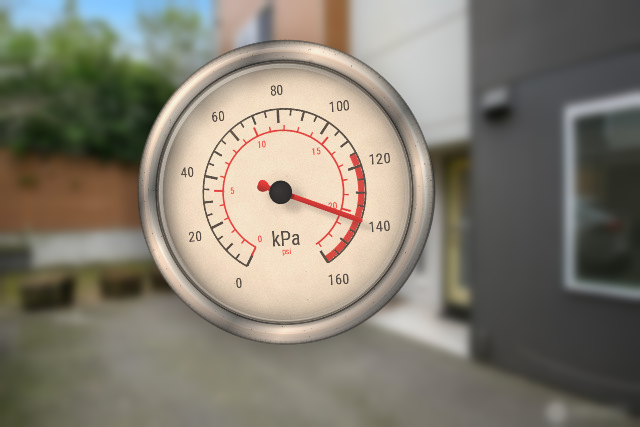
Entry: value=140 unit=kPa
